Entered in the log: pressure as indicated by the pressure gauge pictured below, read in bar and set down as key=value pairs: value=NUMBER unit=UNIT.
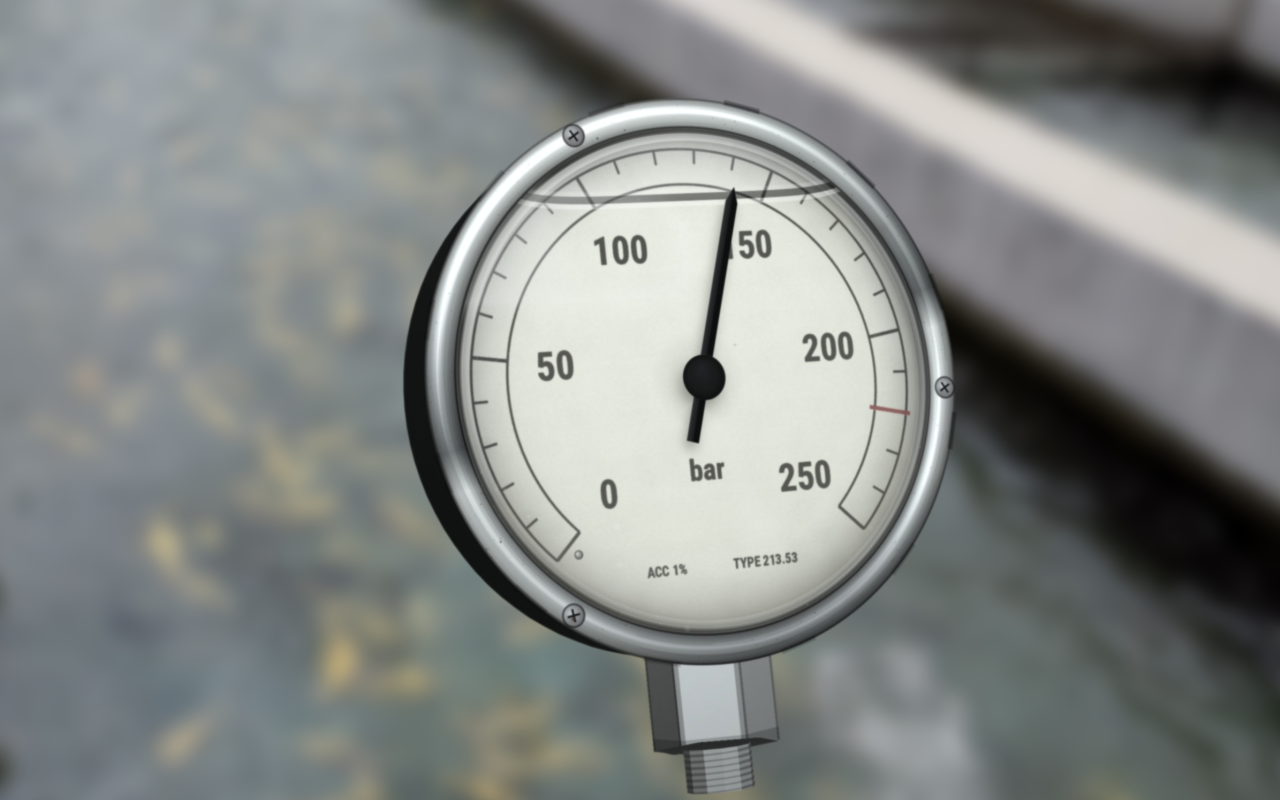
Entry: value=140 unit=bar
